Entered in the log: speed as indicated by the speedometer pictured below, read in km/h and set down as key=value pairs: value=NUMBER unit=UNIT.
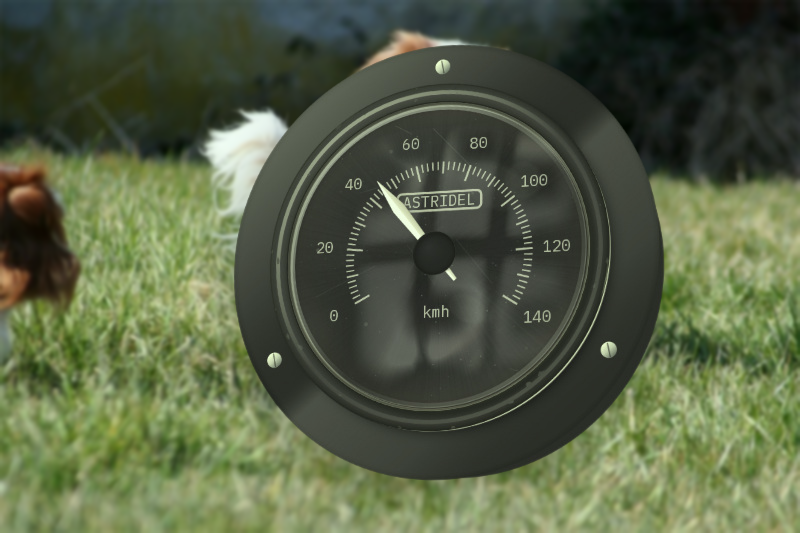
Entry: value=46 unit=km/h
